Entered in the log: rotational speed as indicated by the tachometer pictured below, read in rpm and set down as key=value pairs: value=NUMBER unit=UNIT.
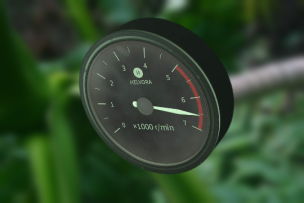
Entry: value=6500 unit=rpm
